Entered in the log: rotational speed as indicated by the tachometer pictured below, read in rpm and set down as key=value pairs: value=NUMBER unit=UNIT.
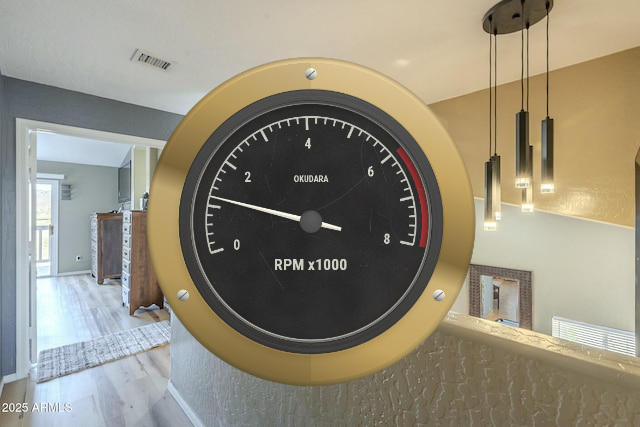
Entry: value=1200 unit=rpm
